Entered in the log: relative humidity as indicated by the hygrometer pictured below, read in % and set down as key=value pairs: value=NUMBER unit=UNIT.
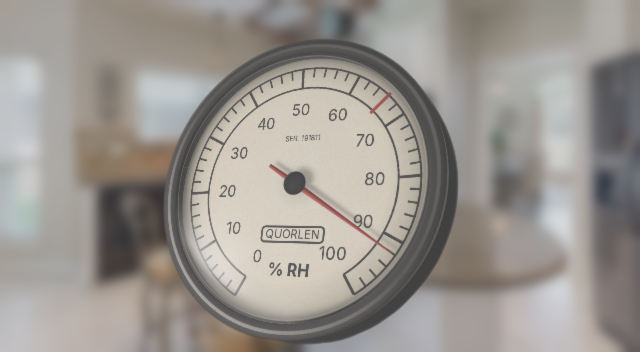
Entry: value=92 unit=%
